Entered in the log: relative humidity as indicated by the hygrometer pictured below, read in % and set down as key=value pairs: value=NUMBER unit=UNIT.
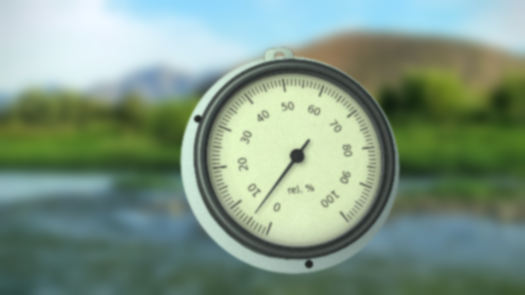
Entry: value=5 unit=%
